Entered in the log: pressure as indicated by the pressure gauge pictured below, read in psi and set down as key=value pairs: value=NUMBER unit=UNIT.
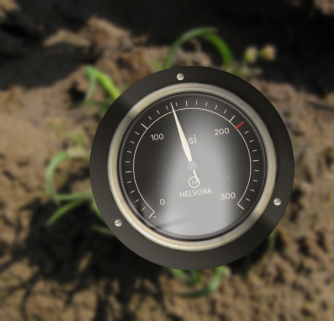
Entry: value=135 unit=psi
